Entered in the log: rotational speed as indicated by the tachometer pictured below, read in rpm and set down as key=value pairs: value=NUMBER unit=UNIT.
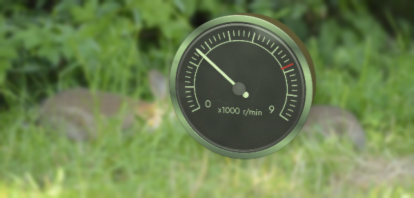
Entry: value=2600 unit=rpm
